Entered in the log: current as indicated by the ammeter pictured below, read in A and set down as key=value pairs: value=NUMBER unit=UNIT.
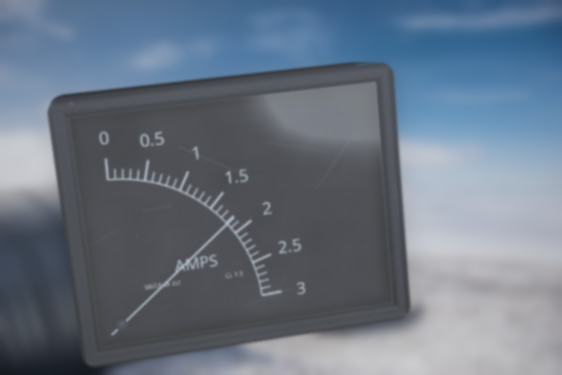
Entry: value=1.8 unit=A
